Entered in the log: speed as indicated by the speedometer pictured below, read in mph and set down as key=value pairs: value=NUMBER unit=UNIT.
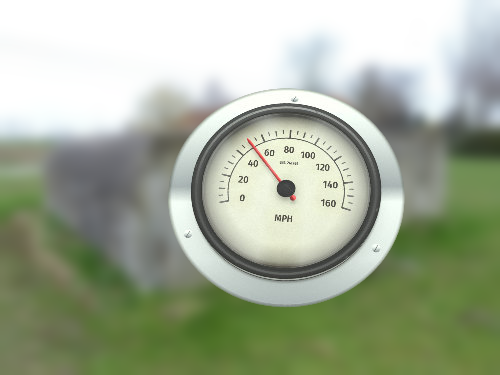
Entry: value=50 unit=mph
